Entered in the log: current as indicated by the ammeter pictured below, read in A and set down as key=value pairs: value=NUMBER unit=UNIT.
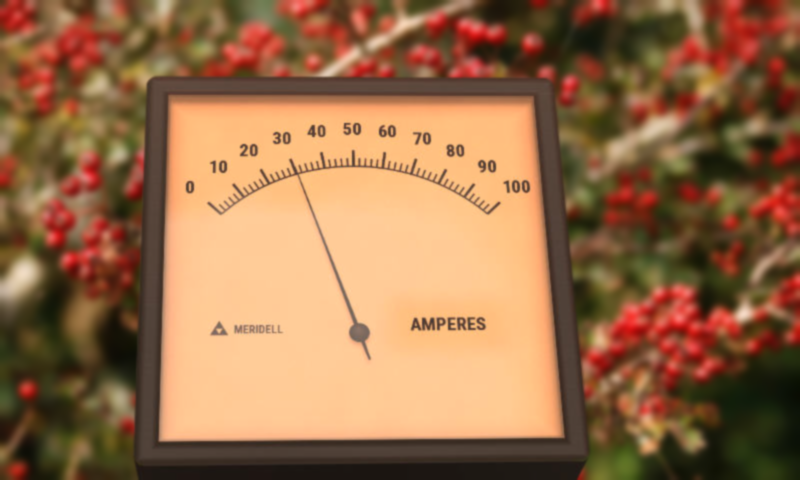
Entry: value=30 unit=A
